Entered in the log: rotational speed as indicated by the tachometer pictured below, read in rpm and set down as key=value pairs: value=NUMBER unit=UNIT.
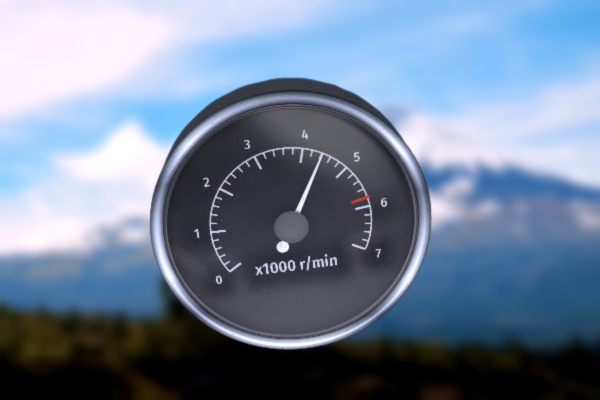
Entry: value=4400 unit=rpm
